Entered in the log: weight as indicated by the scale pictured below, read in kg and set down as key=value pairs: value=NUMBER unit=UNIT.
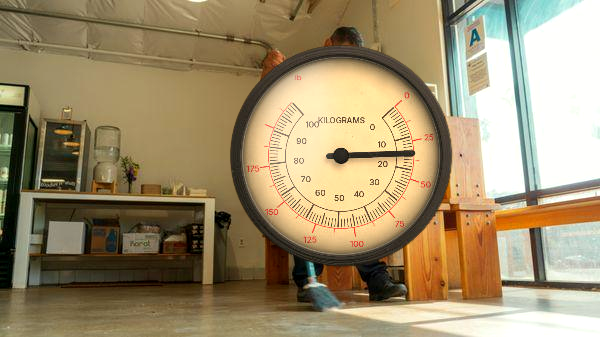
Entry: value=15 unit=kg
